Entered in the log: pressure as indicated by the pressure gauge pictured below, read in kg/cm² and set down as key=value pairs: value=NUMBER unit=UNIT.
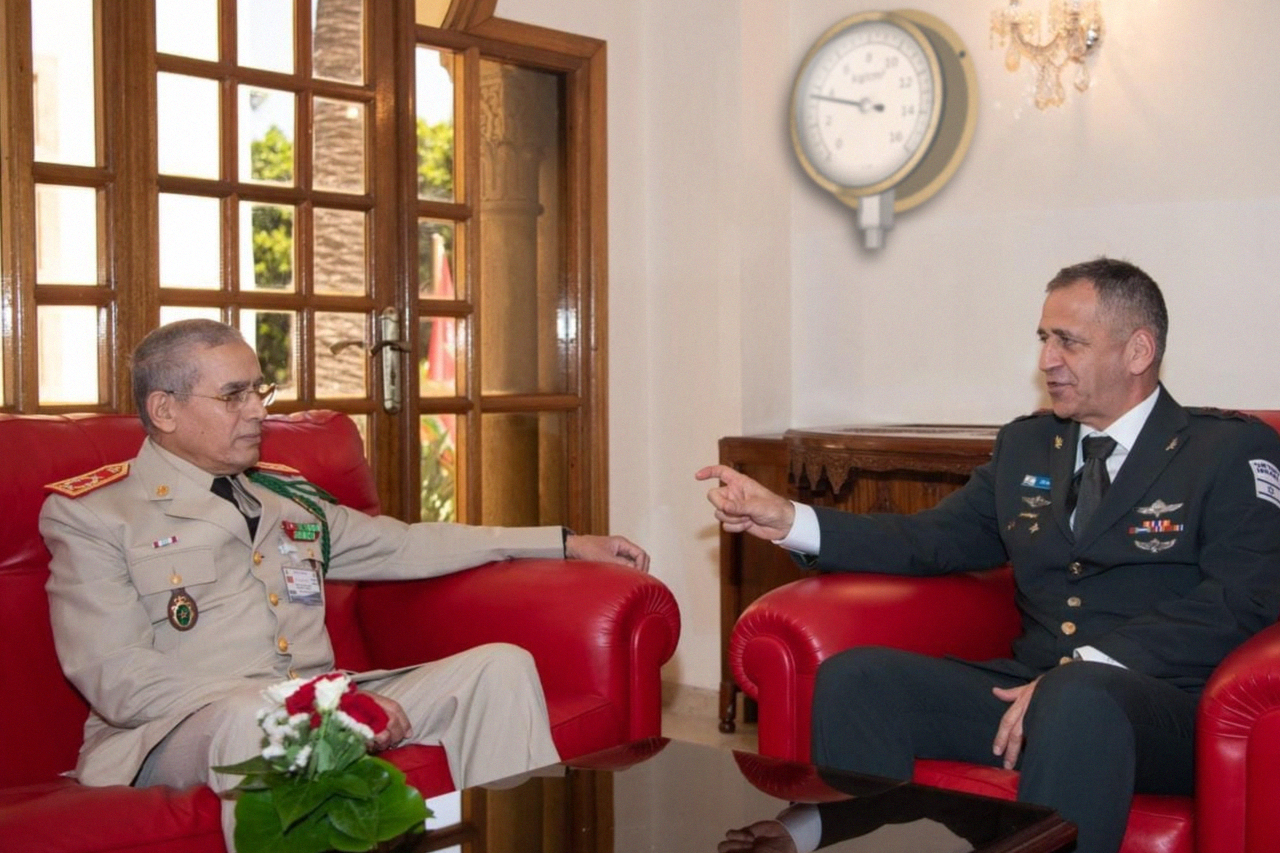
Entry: value=3.5 unit=kg/cm²
